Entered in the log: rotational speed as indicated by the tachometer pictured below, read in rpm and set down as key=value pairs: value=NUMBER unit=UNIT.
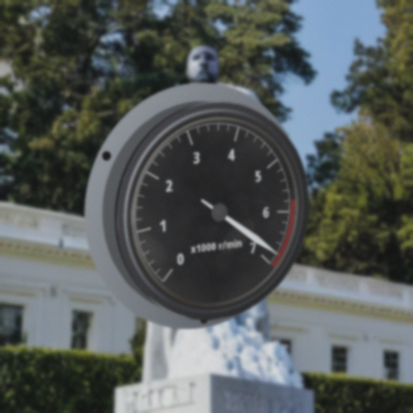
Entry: value=6800 unit=rpm
